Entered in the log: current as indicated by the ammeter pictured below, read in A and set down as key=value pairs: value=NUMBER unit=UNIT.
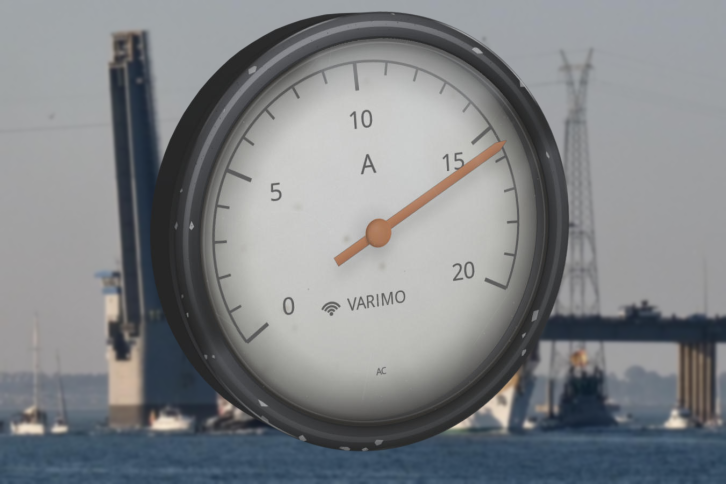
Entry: value=15.5 unit=A
